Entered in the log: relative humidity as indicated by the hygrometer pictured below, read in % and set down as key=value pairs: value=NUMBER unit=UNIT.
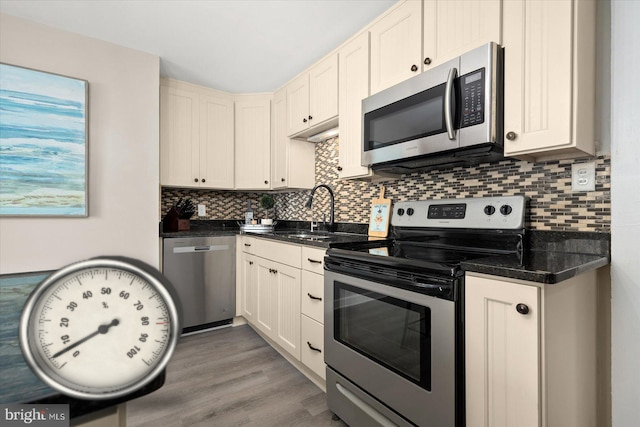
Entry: value=5 unit=%
